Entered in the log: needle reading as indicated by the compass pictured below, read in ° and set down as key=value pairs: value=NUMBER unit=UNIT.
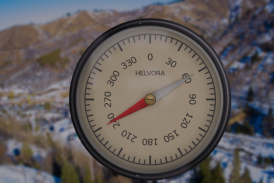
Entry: value=240 unit=°
